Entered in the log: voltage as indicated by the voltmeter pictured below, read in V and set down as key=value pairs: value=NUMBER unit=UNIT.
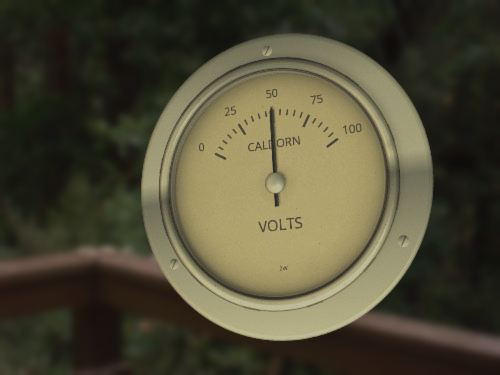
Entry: value=50 unit=V
